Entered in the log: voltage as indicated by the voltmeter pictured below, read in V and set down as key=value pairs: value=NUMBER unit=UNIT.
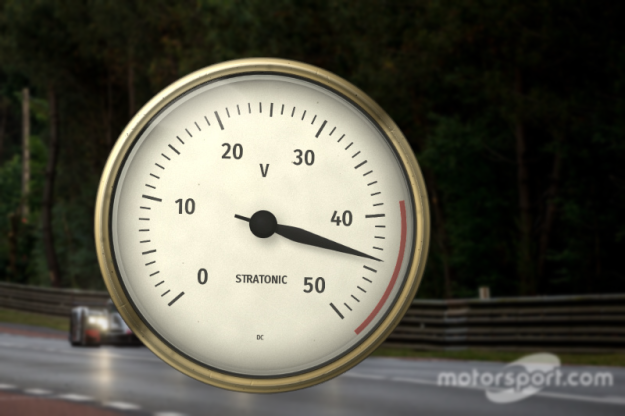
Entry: value=44 unit=V
